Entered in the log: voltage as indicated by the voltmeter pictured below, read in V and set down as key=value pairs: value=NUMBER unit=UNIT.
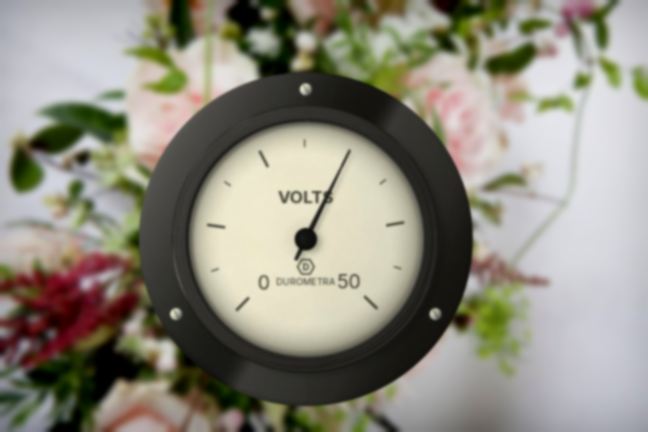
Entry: value=30 unit=V
